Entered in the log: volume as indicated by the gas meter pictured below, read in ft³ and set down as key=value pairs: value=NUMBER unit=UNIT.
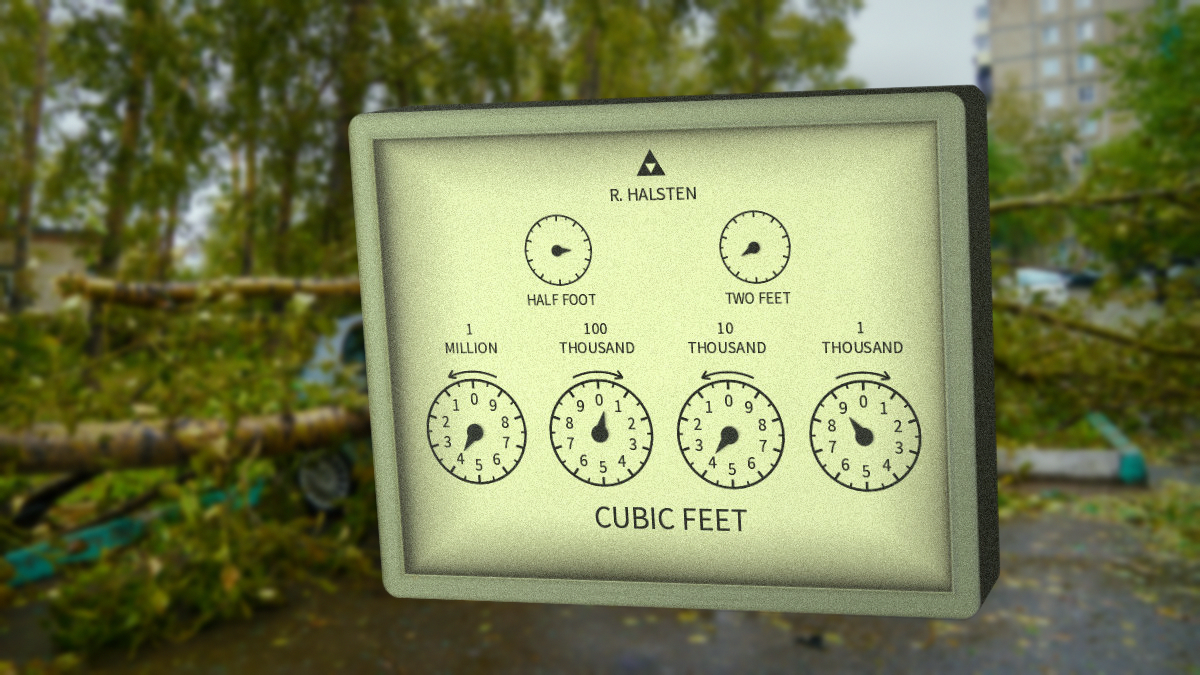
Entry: value=403900 unit=ft³
